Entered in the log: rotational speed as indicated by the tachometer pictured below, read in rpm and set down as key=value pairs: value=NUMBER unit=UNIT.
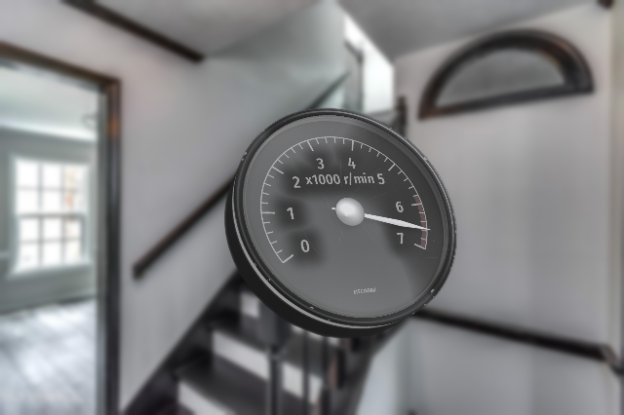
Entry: value=6600 unit=rpm
